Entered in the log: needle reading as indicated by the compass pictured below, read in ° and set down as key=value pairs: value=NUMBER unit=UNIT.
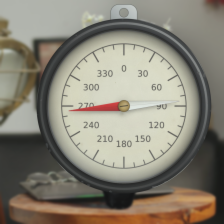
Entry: value=265 unit=°
